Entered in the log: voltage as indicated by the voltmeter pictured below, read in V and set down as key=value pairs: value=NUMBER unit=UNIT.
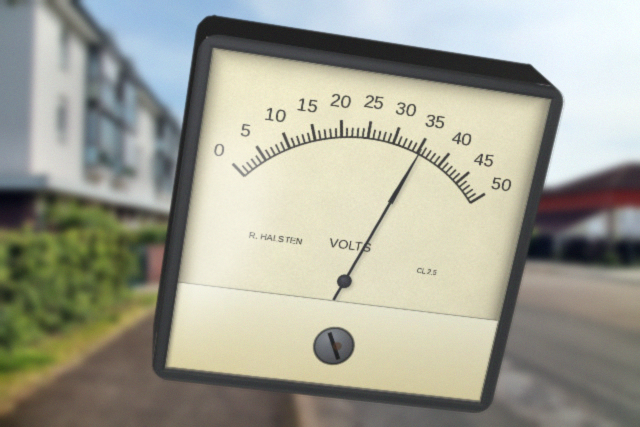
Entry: value=35 unit=V
